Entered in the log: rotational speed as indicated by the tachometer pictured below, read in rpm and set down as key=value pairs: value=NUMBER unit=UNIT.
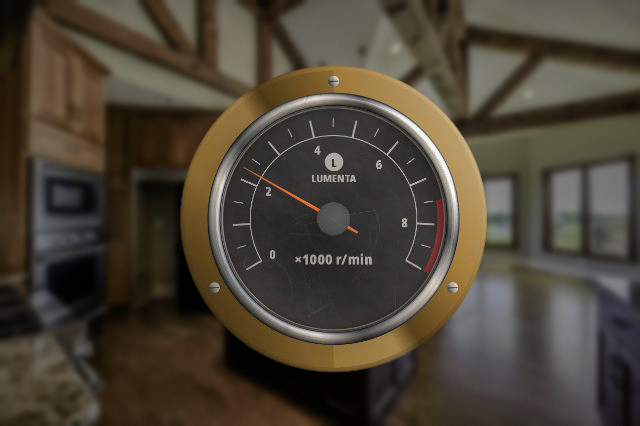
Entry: value=2250 unit=rpm
